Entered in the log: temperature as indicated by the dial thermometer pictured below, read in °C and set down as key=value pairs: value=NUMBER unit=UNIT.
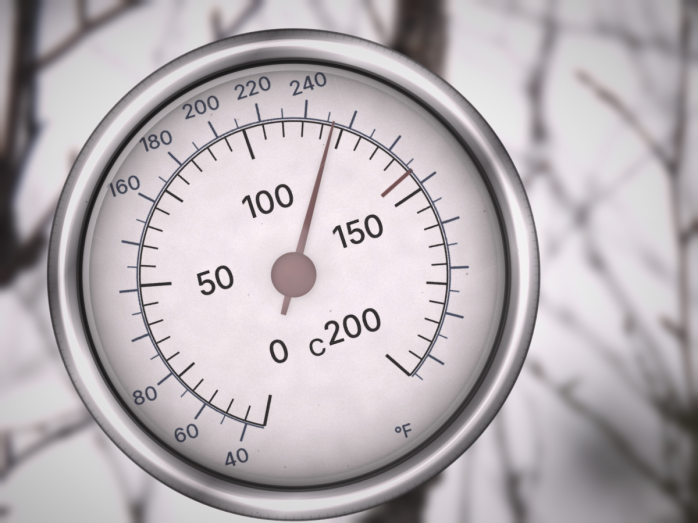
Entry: value=122.5 unit=°C
